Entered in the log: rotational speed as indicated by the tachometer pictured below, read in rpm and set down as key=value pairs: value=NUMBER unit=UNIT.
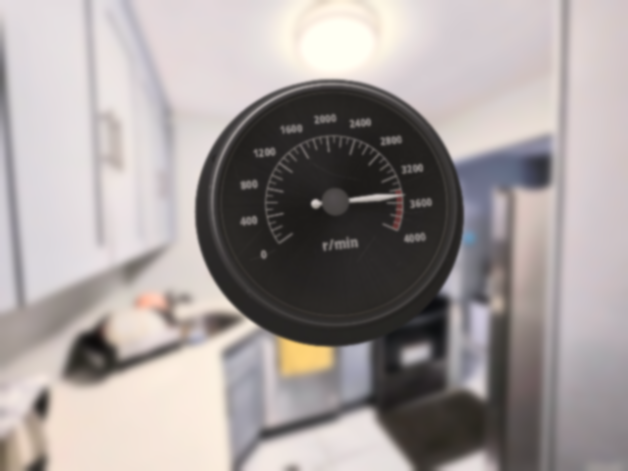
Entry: value=3500 unit=rpm
